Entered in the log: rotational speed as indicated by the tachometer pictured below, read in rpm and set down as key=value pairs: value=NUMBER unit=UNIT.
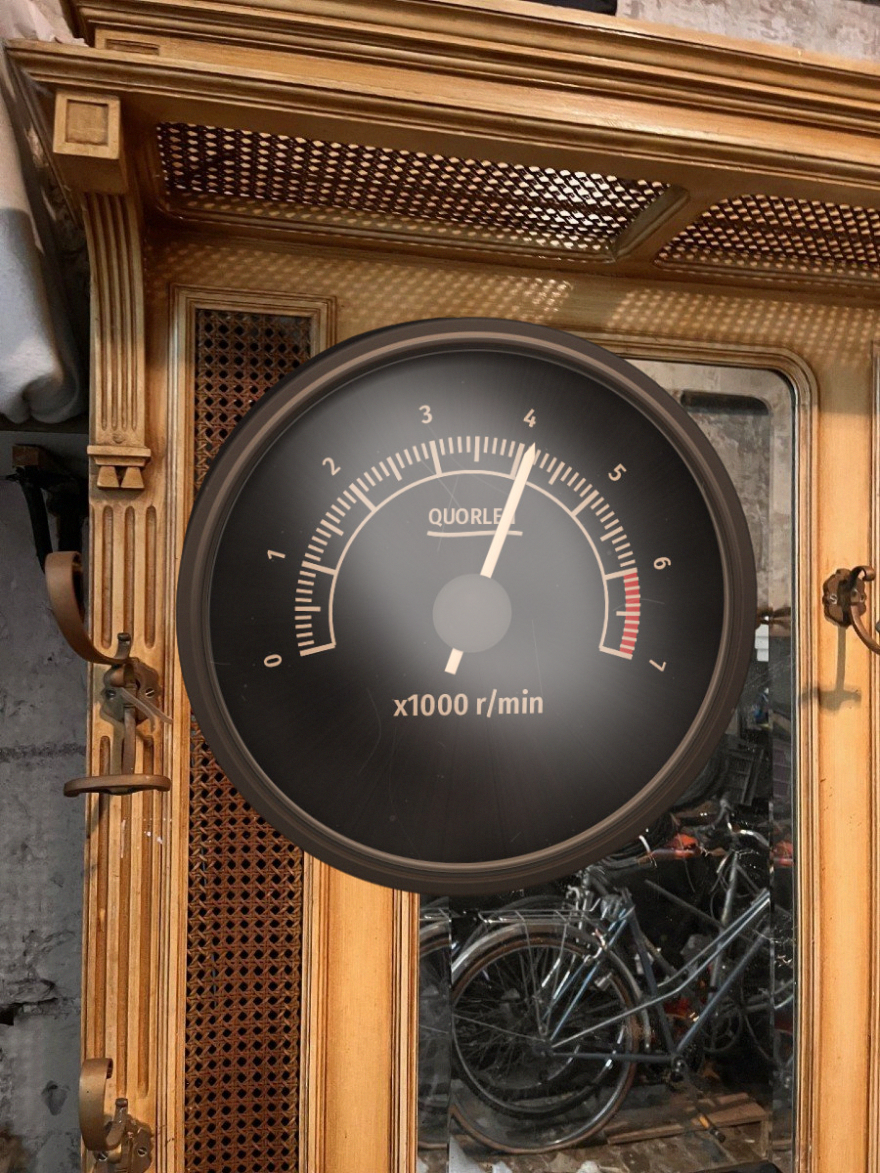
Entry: value=4100 unit=rpm
